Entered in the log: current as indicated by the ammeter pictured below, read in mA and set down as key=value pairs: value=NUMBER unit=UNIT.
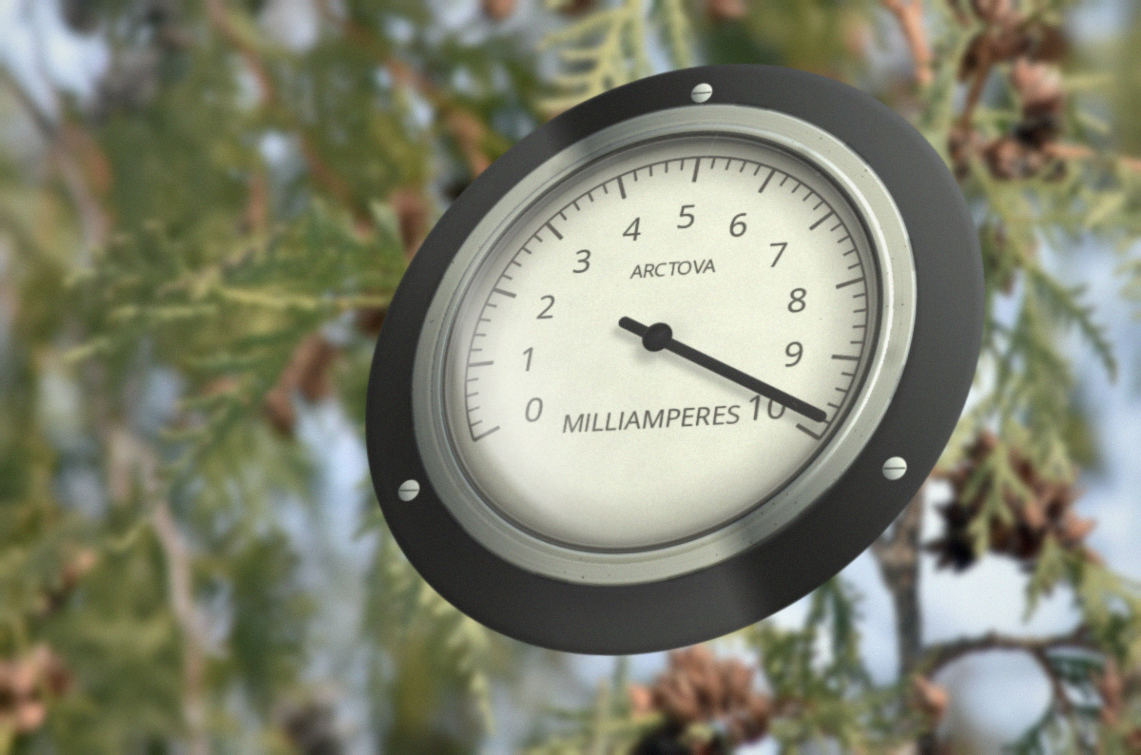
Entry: value=9.8 unit=mA
